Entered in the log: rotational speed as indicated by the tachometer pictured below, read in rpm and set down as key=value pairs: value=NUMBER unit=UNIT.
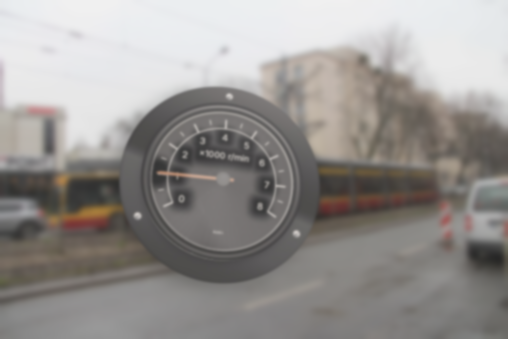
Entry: value=1000 unit=rpm
